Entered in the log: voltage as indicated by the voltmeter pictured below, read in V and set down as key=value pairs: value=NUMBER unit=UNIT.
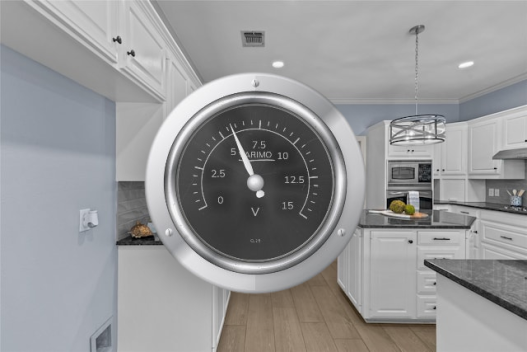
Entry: value=5.75 unit=V
